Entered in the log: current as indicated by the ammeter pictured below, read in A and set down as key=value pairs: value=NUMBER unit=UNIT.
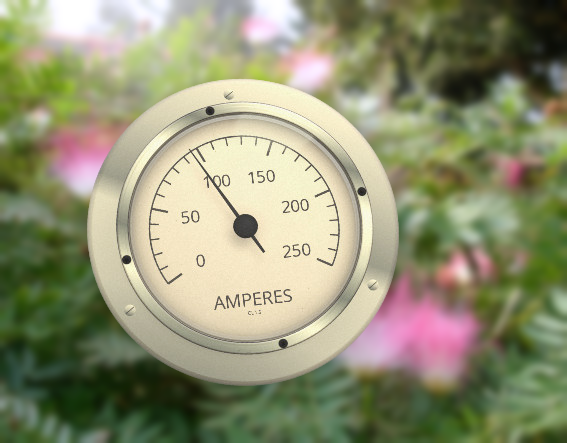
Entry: value=95 unit=A
